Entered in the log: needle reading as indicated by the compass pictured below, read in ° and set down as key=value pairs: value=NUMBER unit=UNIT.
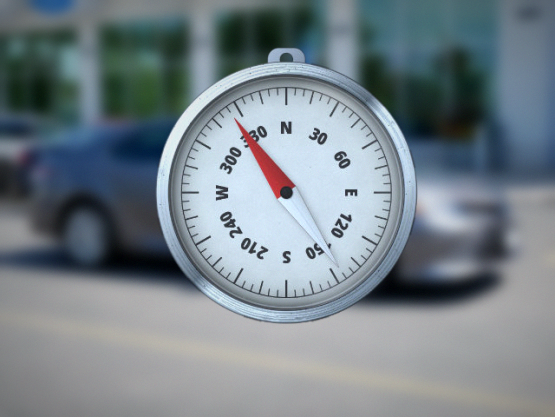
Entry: value=325 unit=°
